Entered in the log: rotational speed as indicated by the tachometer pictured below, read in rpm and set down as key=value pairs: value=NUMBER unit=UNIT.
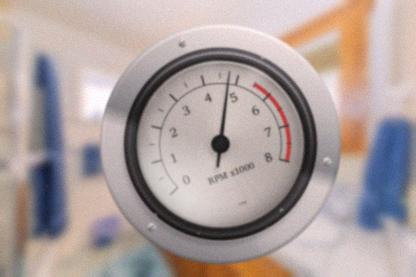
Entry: value=4750 unit=rpm
